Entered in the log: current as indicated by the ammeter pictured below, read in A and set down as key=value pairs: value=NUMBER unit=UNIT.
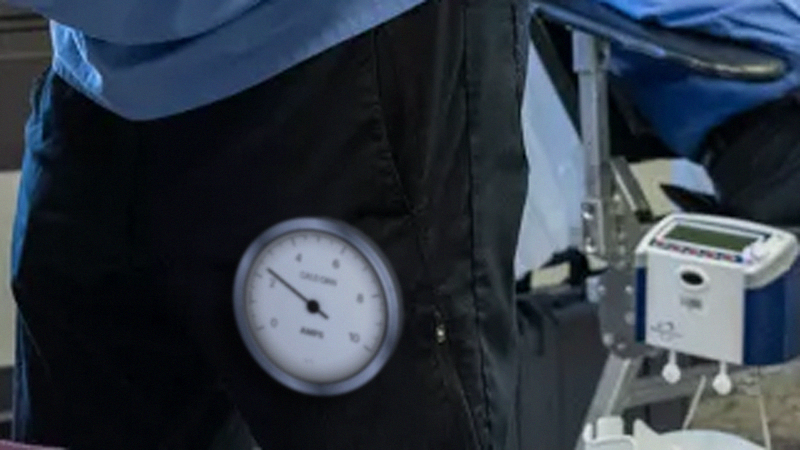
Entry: value=2.5 unit=A
